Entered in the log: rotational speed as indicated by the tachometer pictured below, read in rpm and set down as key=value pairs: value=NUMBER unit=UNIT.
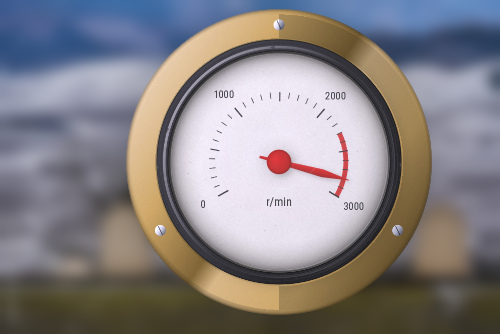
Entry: value=2800 unit=rpm
